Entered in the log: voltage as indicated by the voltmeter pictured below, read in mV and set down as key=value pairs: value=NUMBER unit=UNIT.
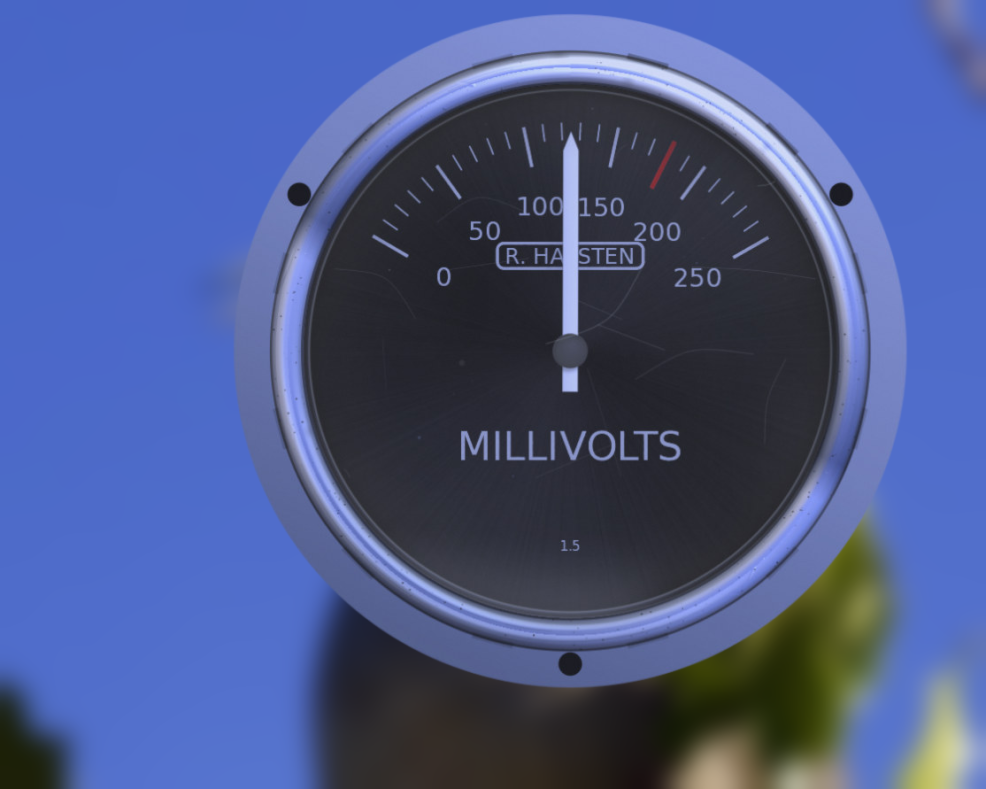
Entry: value=125 unit=mV
